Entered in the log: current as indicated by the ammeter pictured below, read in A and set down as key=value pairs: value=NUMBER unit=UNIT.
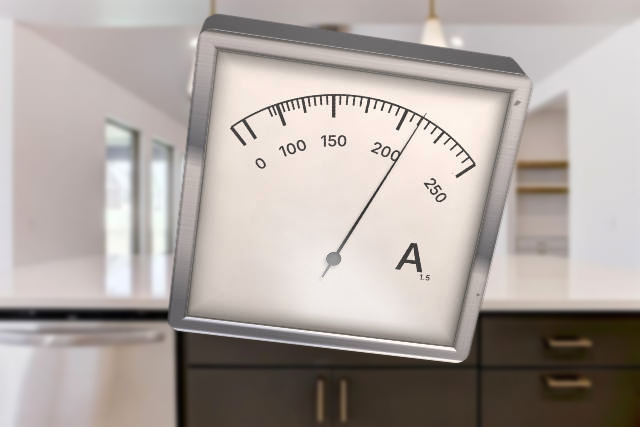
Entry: value=210 unit=A
